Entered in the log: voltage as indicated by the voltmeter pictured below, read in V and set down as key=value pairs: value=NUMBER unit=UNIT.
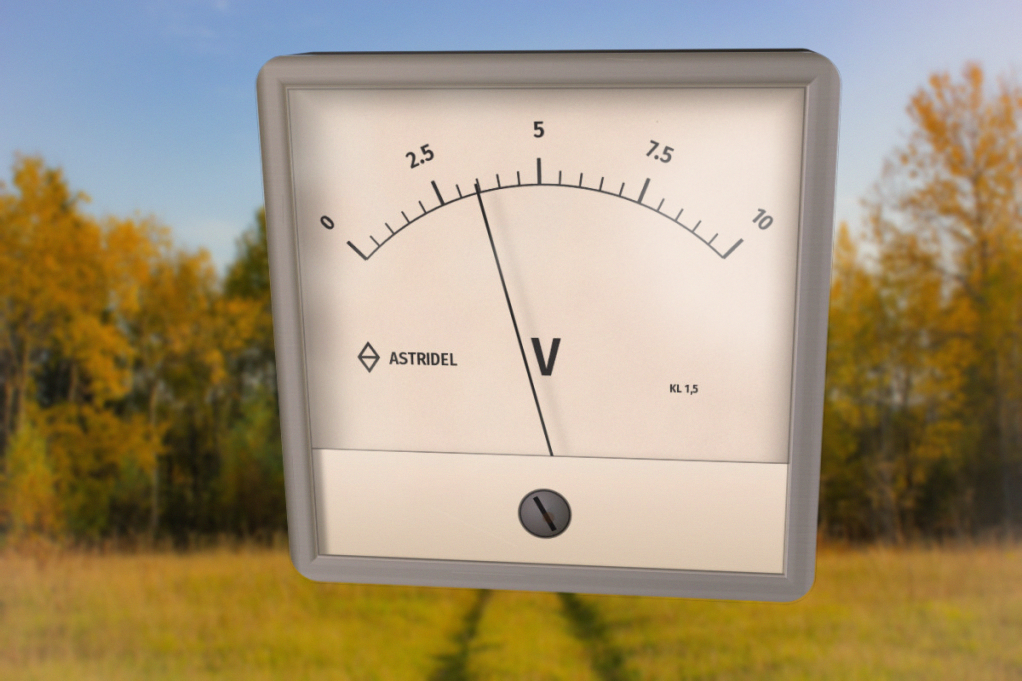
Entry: value=3.5 unit=V
